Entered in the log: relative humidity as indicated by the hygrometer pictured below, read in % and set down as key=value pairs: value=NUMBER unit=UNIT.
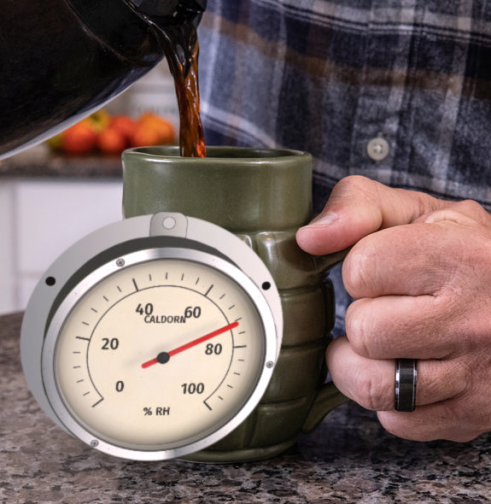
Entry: value=72 unit=%
